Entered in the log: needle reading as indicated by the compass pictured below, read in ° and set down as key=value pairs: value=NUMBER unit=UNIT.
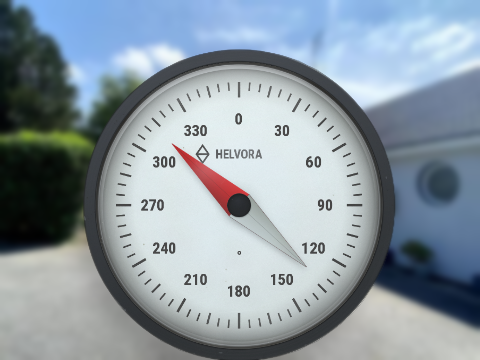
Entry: value=312.5 unit=°
